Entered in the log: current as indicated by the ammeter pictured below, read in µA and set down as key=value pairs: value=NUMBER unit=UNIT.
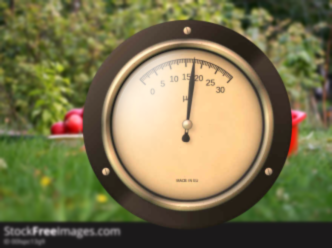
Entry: value=17.5 unit=µA
